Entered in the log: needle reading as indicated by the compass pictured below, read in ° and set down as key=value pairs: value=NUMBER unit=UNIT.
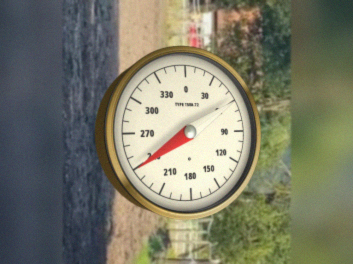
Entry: value=240 unit=°
